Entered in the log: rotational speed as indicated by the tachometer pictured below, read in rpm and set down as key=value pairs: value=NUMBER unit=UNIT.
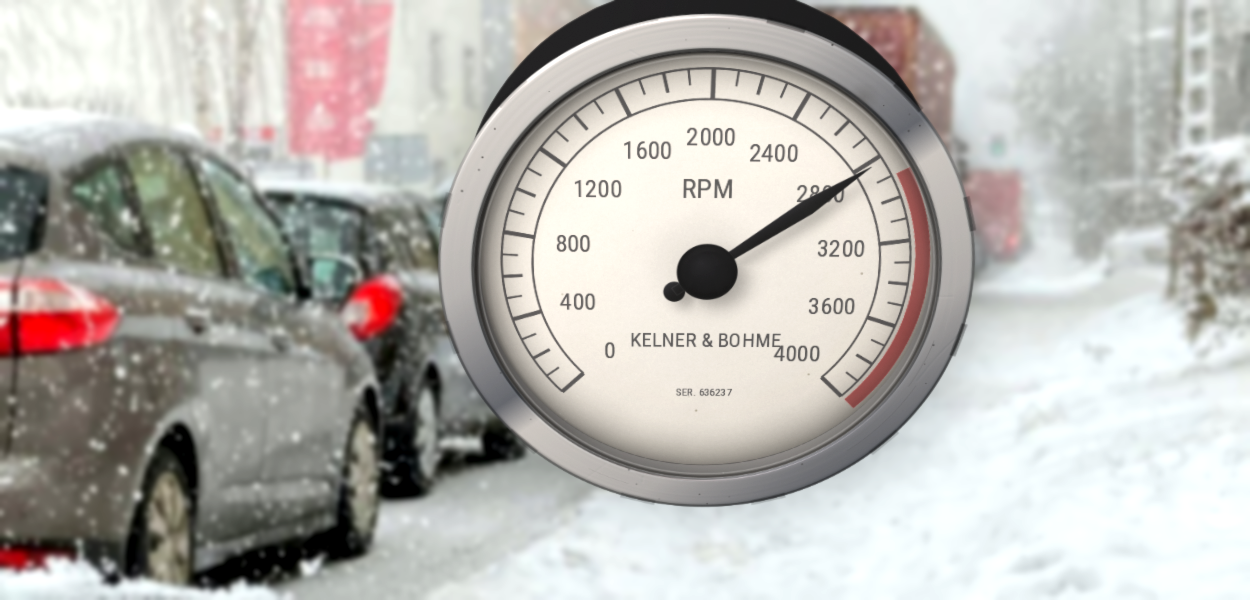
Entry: value=2800 unit=rpm
